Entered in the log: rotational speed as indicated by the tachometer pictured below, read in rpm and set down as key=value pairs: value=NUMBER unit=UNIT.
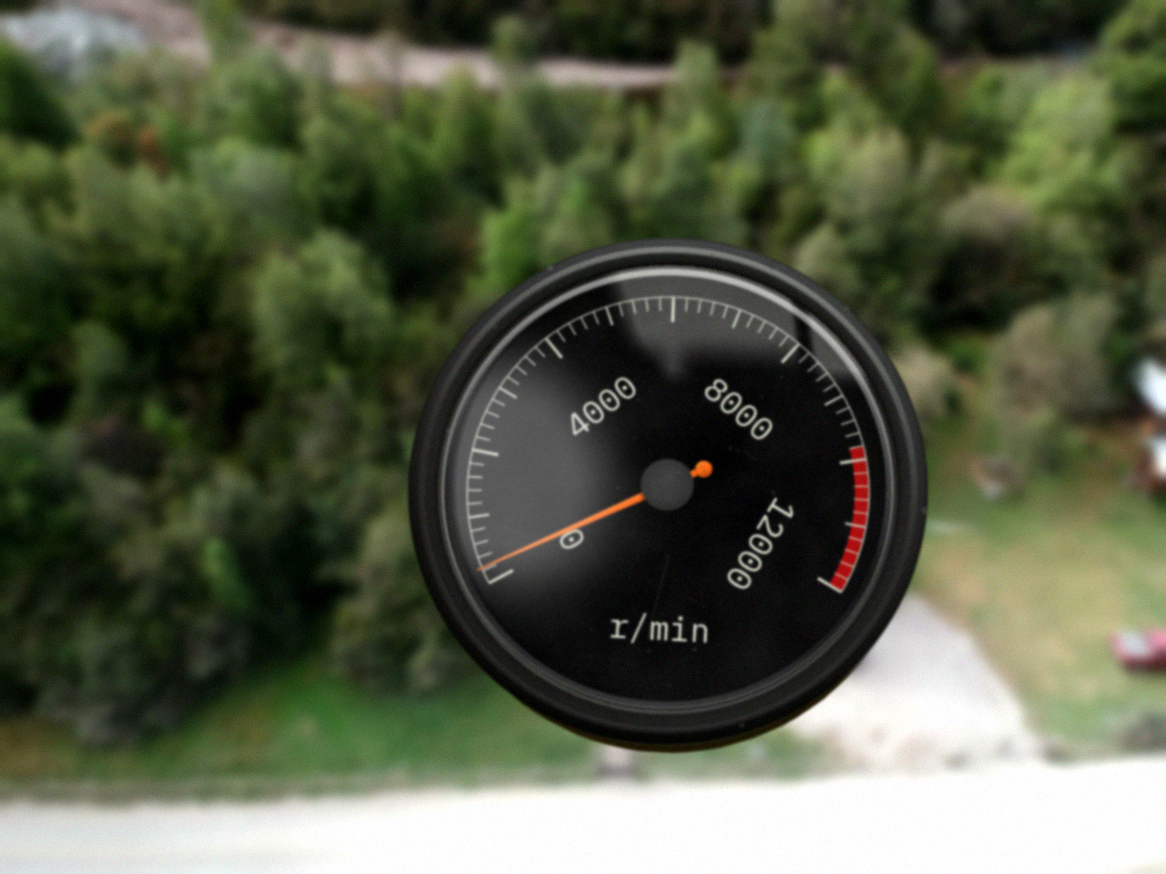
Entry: value=200 unit=rpm
